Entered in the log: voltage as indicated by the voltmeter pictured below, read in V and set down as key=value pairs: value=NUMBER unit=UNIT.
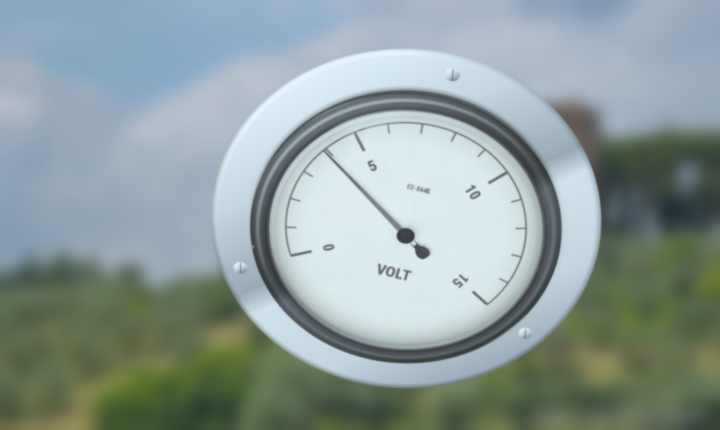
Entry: value=4 unit=V
